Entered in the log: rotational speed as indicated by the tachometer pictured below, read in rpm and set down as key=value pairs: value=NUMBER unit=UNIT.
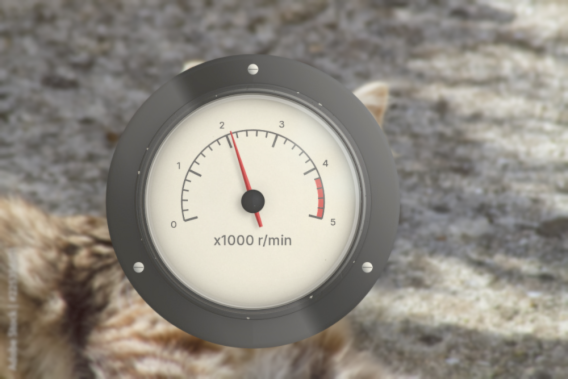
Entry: value=2100 unit=rpm
